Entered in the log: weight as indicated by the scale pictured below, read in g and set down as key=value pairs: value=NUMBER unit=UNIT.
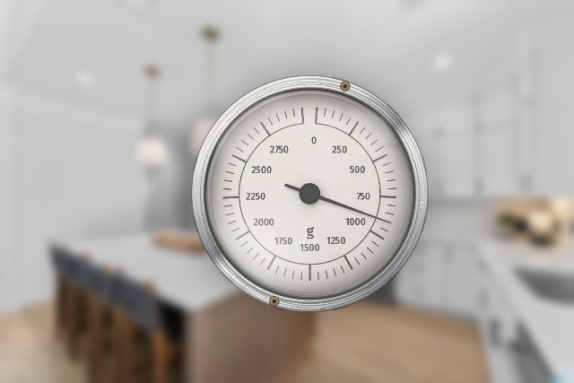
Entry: value=900 unit=g
